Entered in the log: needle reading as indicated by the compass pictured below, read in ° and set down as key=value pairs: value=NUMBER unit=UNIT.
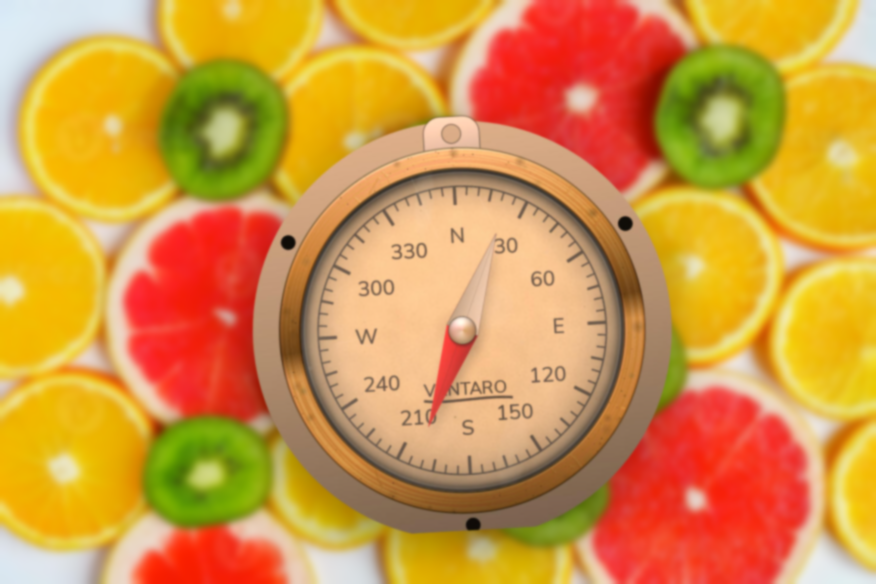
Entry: value=202.5 unit=°
